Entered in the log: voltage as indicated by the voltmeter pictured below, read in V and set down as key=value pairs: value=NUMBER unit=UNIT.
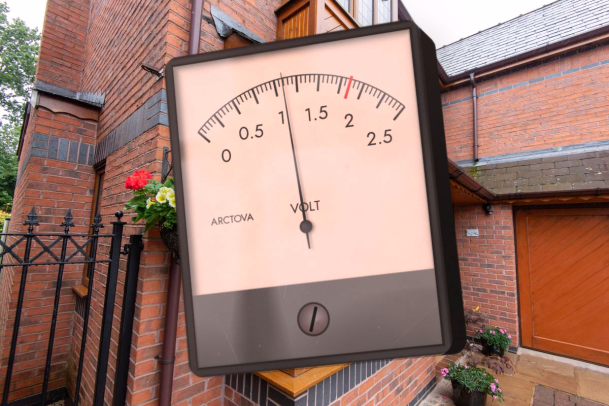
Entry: value=1.1 unit=V
